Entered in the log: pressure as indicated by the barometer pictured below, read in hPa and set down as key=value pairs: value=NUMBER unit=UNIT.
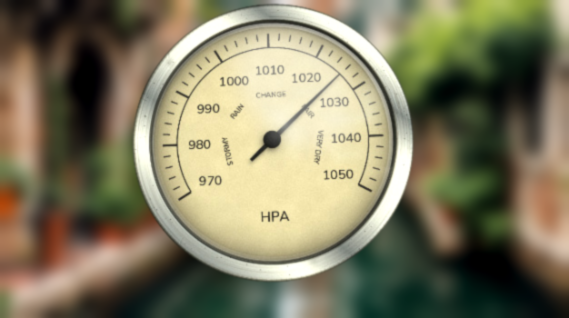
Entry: value=1026 unit=hPa
